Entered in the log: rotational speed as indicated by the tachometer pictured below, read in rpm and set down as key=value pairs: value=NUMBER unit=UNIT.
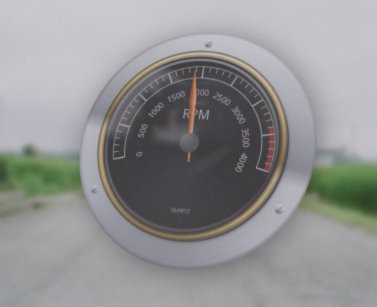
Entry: value=1900 unit=rpm
